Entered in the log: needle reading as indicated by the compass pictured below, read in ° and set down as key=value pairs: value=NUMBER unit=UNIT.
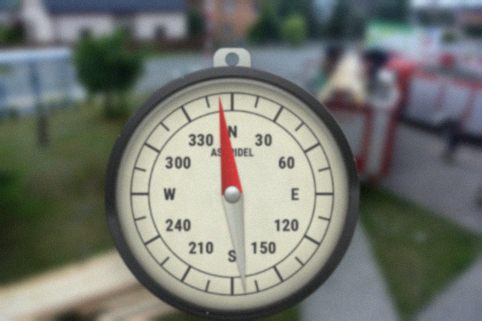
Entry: value=352.5 unit=°
